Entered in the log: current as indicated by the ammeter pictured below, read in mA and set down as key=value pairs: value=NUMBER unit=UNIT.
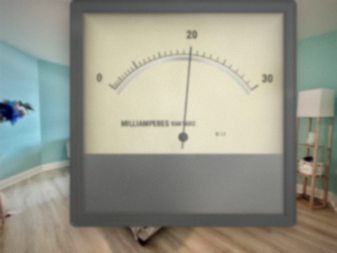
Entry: value=20 unit=mA
